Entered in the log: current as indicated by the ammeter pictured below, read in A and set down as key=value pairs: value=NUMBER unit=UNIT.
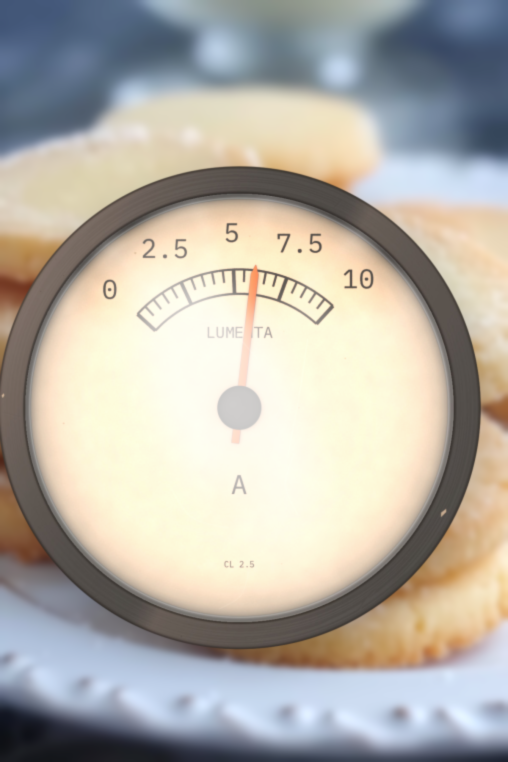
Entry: value=6 unit=A
